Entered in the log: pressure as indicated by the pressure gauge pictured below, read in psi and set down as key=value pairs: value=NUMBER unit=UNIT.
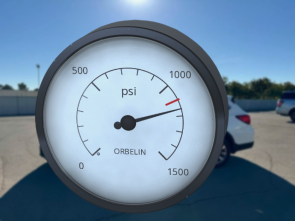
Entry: value=1150 unit=psi
